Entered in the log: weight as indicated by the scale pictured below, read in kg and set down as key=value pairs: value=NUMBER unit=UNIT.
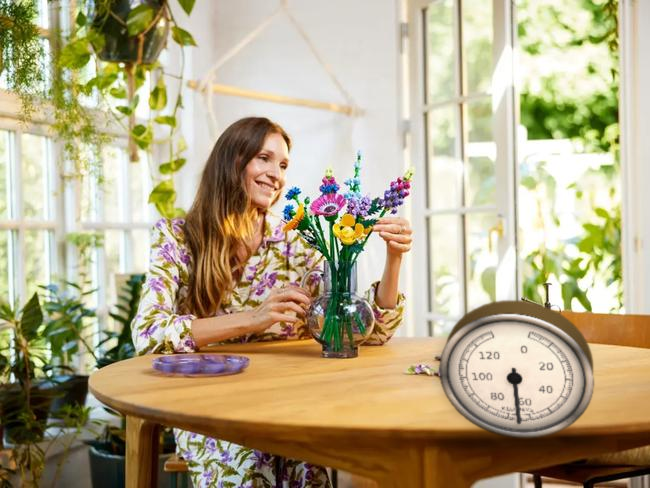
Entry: value=65 unit=kg
